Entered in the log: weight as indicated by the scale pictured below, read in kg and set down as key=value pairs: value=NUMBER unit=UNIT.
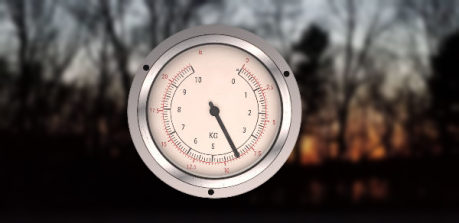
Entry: value=4 unit=kg
